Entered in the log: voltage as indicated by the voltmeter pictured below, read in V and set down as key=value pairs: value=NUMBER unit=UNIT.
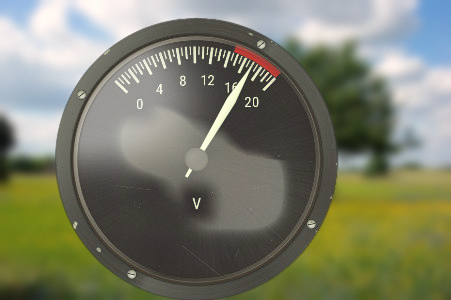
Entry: value=17 unit=V
